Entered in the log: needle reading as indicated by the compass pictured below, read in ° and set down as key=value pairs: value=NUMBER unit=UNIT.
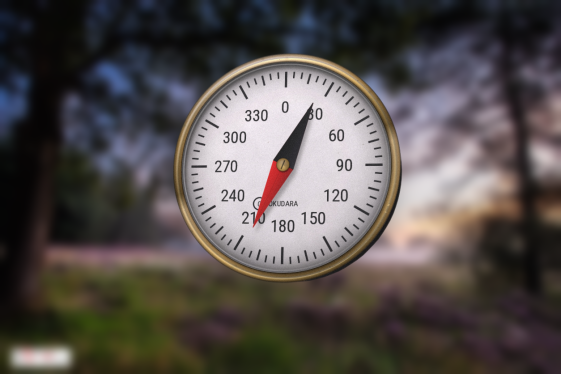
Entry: value=205 unit=°
